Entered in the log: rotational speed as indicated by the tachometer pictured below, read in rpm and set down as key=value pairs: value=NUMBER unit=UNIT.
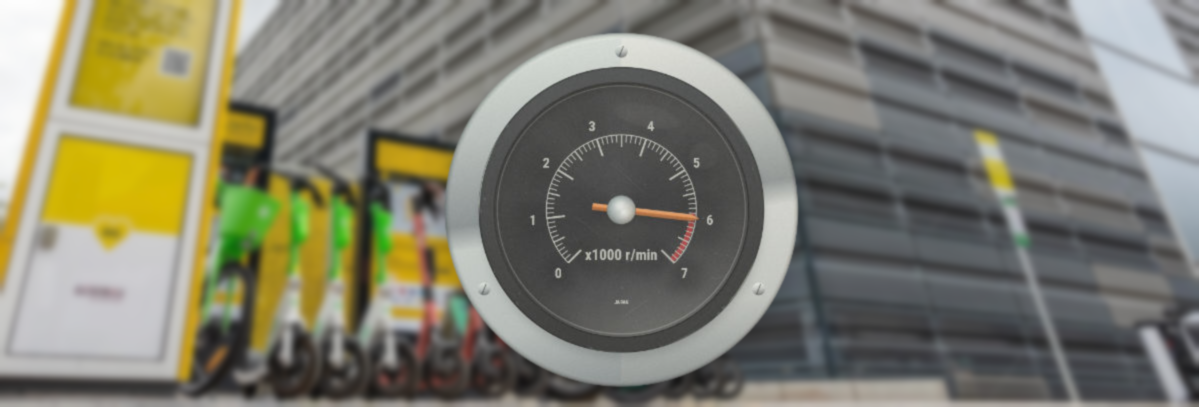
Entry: value=6000 unit=rpm
